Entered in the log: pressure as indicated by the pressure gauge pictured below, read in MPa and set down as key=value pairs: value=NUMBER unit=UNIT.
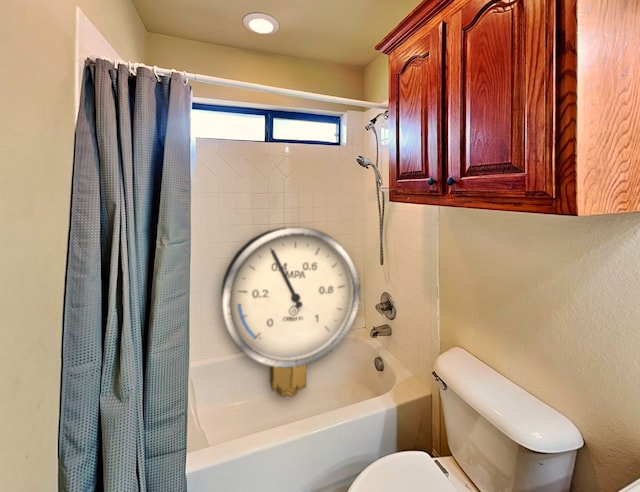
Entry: value=0.4 unit=MPa
